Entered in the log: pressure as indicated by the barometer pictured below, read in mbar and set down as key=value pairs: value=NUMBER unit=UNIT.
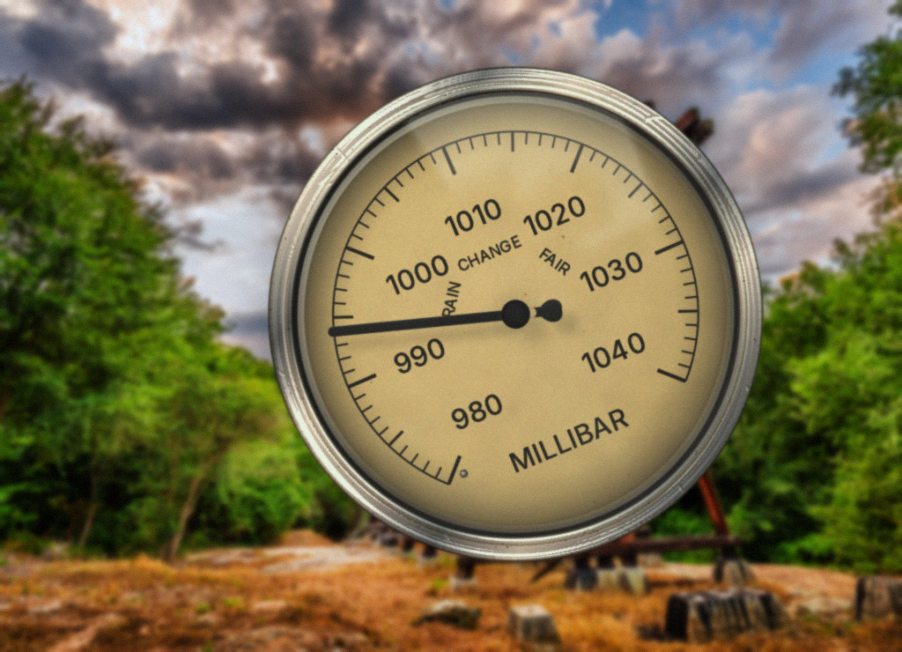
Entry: value=994 unit=mbar
